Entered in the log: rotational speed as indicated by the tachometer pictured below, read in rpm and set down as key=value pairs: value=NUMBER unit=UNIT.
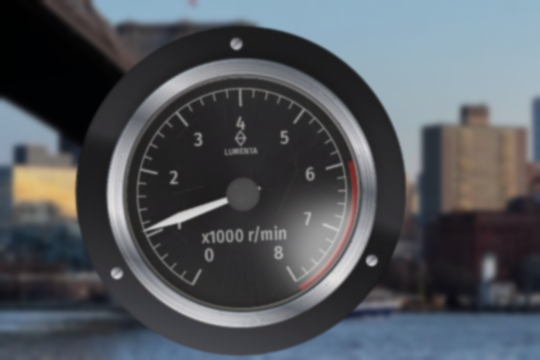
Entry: value=1100 unit=rpm
